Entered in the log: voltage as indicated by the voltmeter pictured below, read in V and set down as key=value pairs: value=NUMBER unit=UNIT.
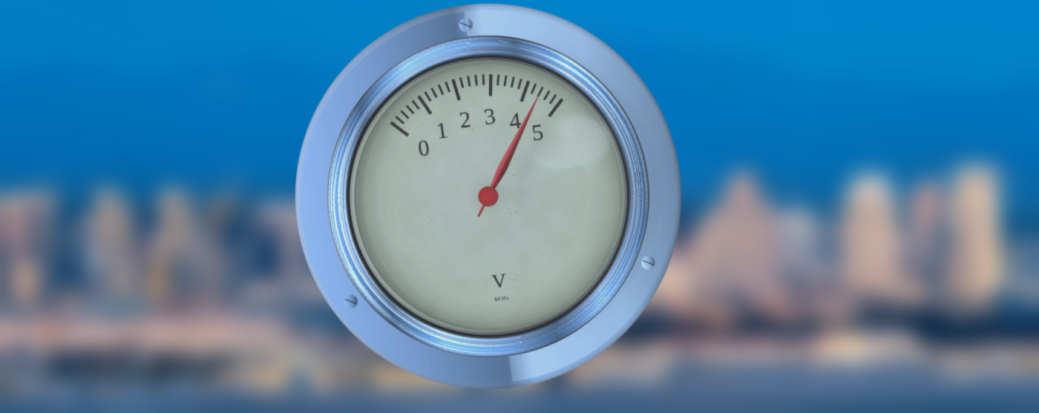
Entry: value=4.4 unit=V
